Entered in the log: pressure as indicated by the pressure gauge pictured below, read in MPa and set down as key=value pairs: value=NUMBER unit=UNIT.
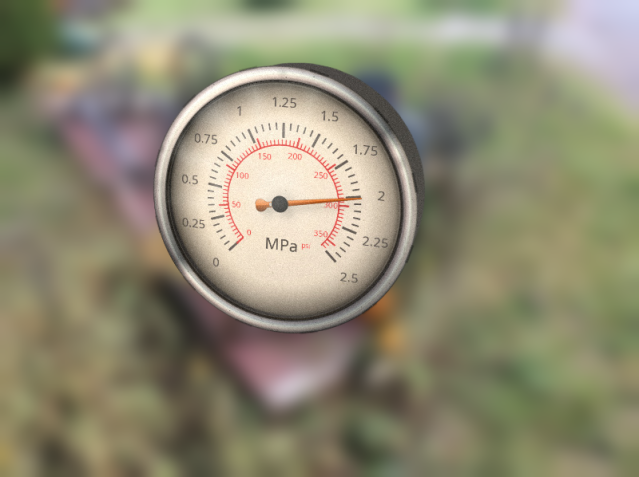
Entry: value=2 unit=MPa
